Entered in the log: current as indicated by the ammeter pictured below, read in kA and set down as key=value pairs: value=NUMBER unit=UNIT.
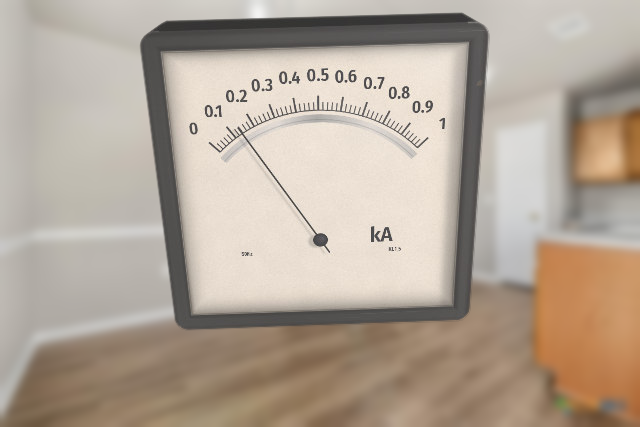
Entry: value=0.14 unit=kA
